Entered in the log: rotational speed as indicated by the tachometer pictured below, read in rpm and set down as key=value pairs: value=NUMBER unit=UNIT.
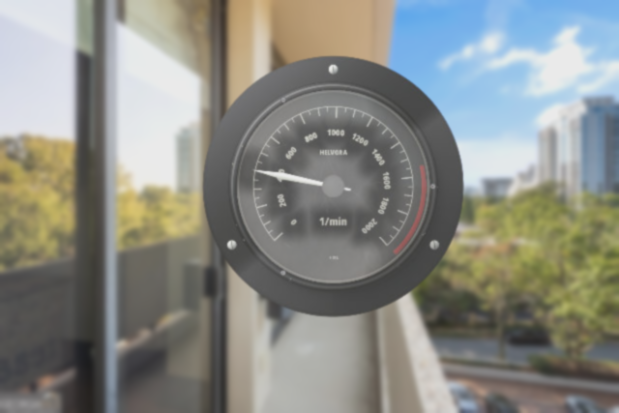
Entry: value=400 unit=rpm
